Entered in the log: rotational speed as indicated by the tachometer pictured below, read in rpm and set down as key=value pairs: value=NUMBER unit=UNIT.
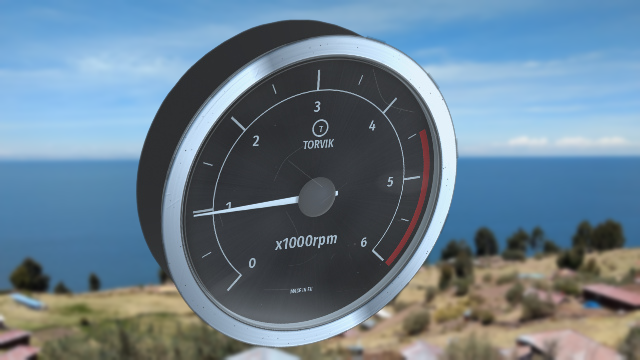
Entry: value=1000 unit=rpm
